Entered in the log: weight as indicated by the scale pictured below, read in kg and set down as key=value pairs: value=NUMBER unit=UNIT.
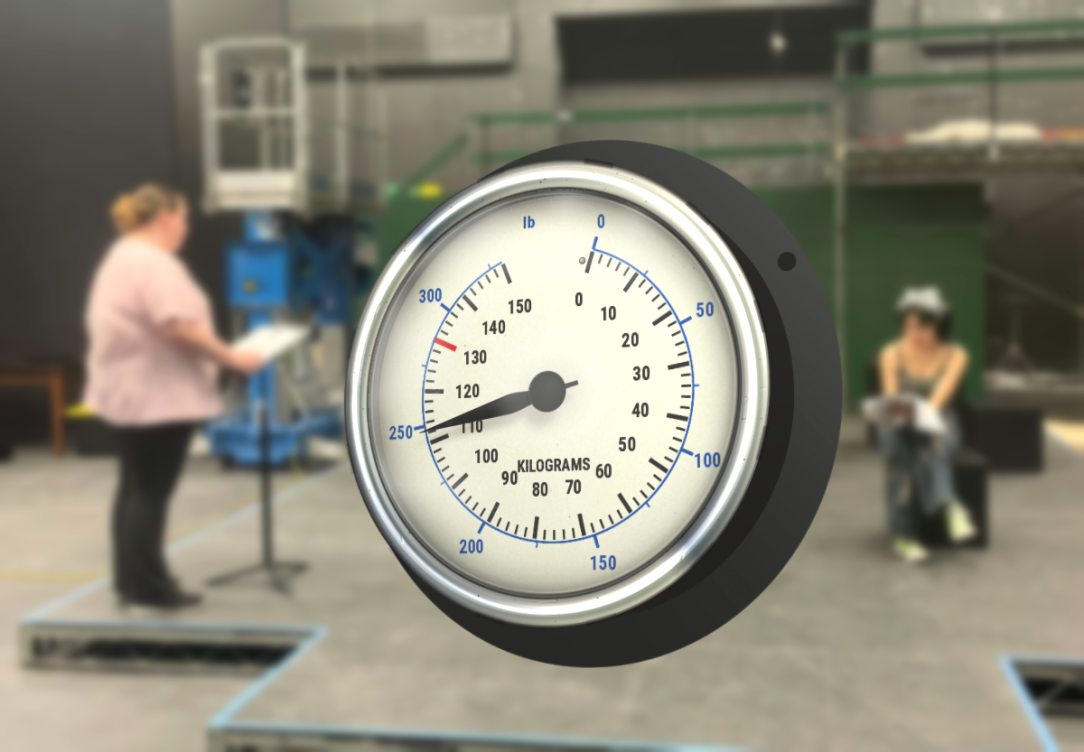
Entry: value=112 unit=kg
